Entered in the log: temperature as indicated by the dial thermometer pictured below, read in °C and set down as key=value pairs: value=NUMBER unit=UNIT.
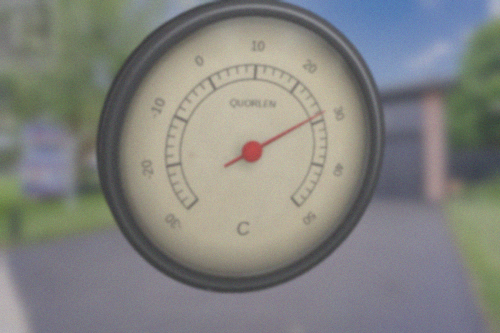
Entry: value=28 unit=°C
